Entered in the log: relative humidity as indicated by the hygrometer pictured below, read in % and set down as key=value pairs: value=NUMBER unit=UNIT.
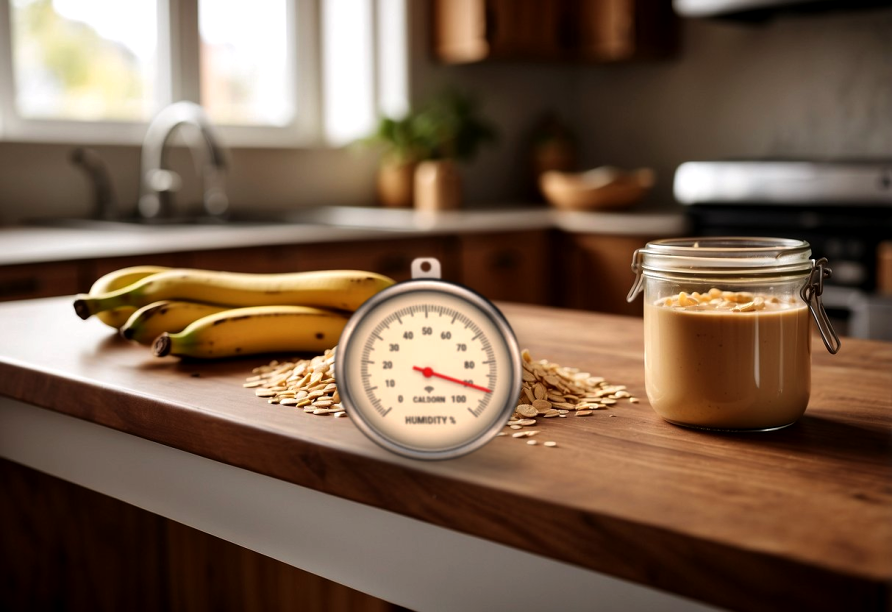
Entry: value=90 unit=%
